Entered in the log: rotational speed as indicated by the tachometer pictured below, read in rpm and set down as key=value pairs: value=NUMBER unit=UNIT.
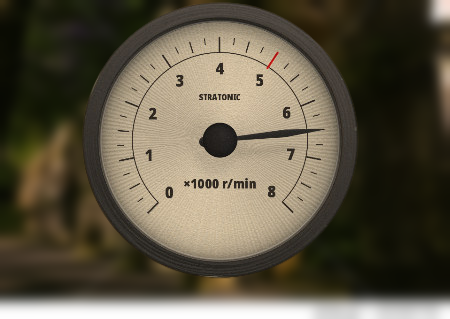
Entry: value=6500 unit=rpm
